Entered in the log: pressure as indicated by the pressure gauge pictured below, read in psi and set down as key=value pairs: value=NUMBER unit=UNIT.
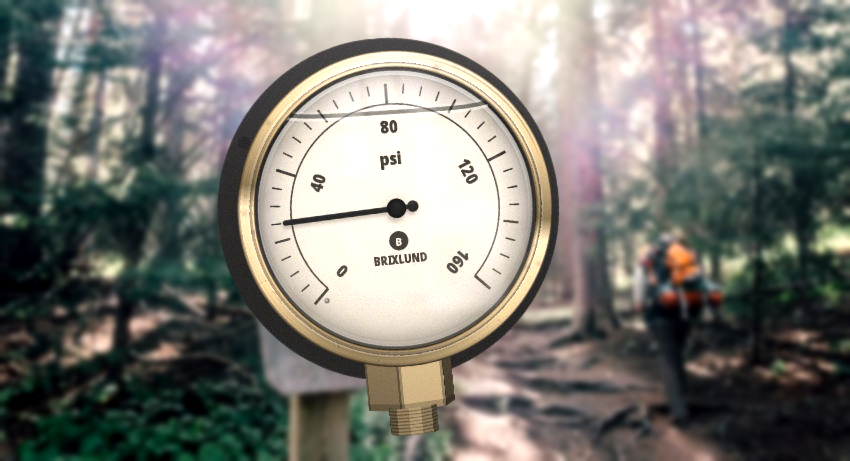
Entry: value=25 unit=psi
